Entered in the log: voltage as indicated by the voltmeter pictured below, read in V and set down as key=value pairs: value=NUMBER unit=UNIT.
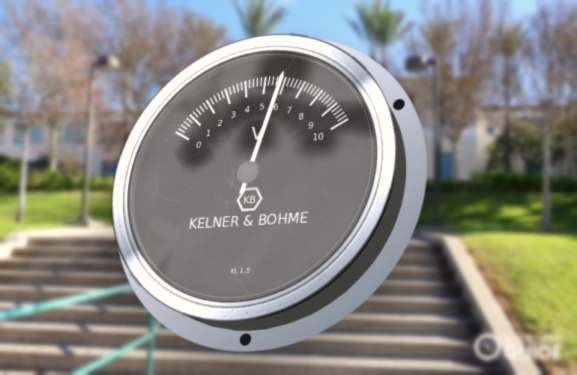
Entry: value=6 unit=V
